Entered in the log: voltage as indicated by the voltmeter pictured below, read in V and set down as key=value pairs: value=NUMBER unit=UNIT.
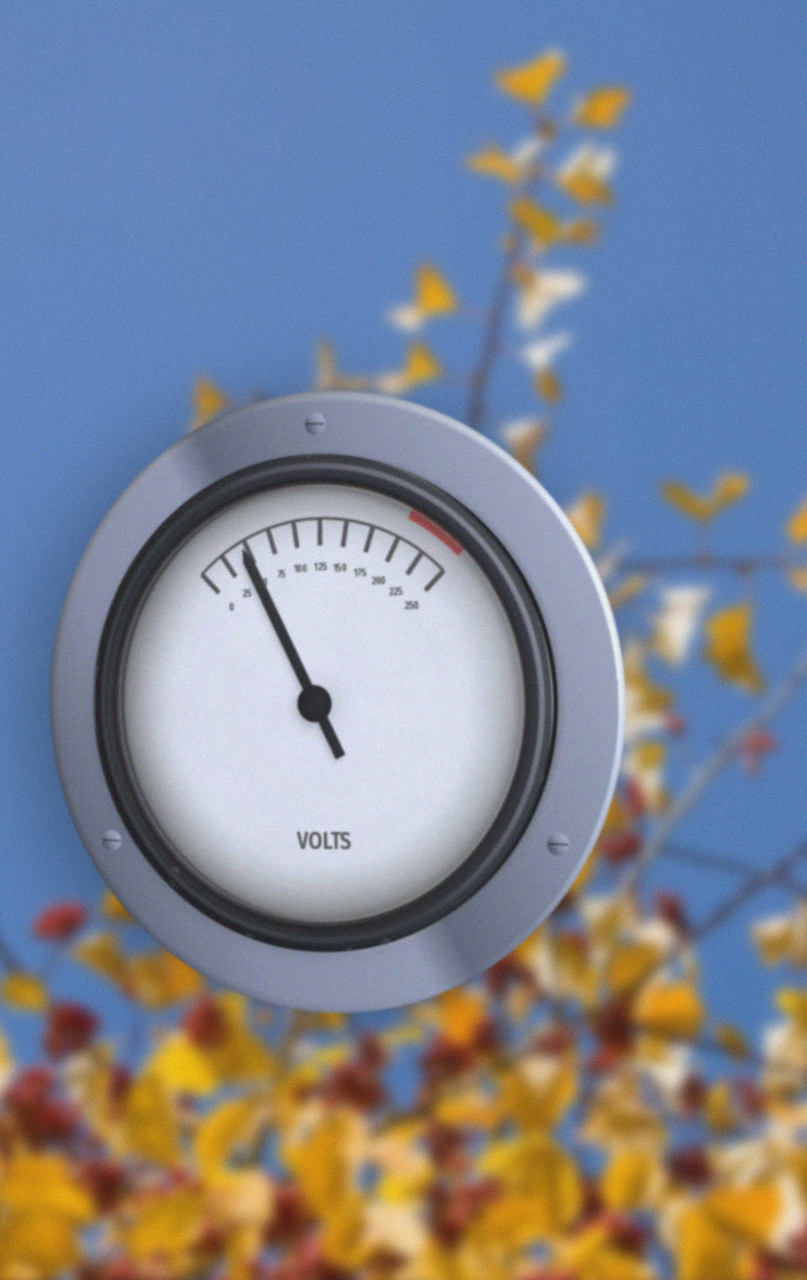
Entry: value=50 unit=V
